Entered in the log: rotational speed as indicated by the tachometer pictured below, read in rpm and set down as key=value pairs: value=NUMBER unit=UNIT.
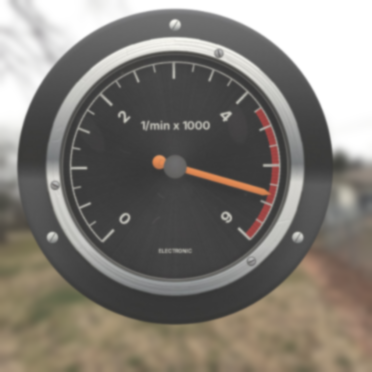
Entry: value=5375 unit=rpm
